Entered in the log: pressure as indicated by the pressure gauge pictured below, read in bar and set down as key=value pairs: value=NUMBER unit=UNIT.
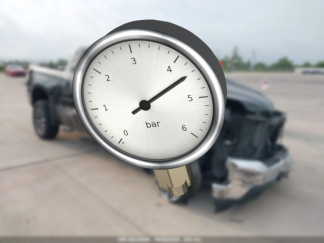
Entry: value=4.4 unit=bar
